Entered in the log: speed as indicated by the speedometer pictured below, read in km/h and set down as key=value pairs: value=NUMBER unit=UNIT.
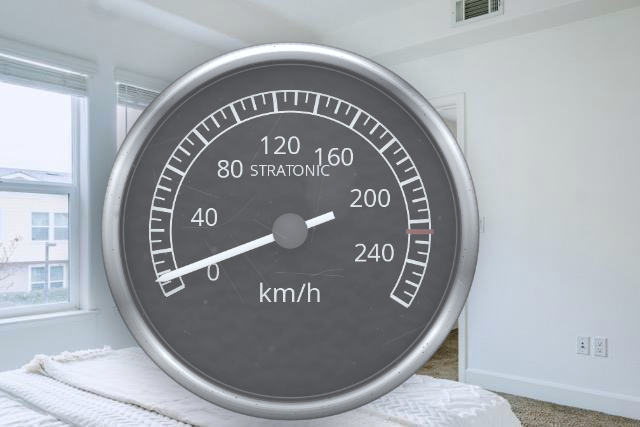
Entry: value=7.5 unit=km/h
